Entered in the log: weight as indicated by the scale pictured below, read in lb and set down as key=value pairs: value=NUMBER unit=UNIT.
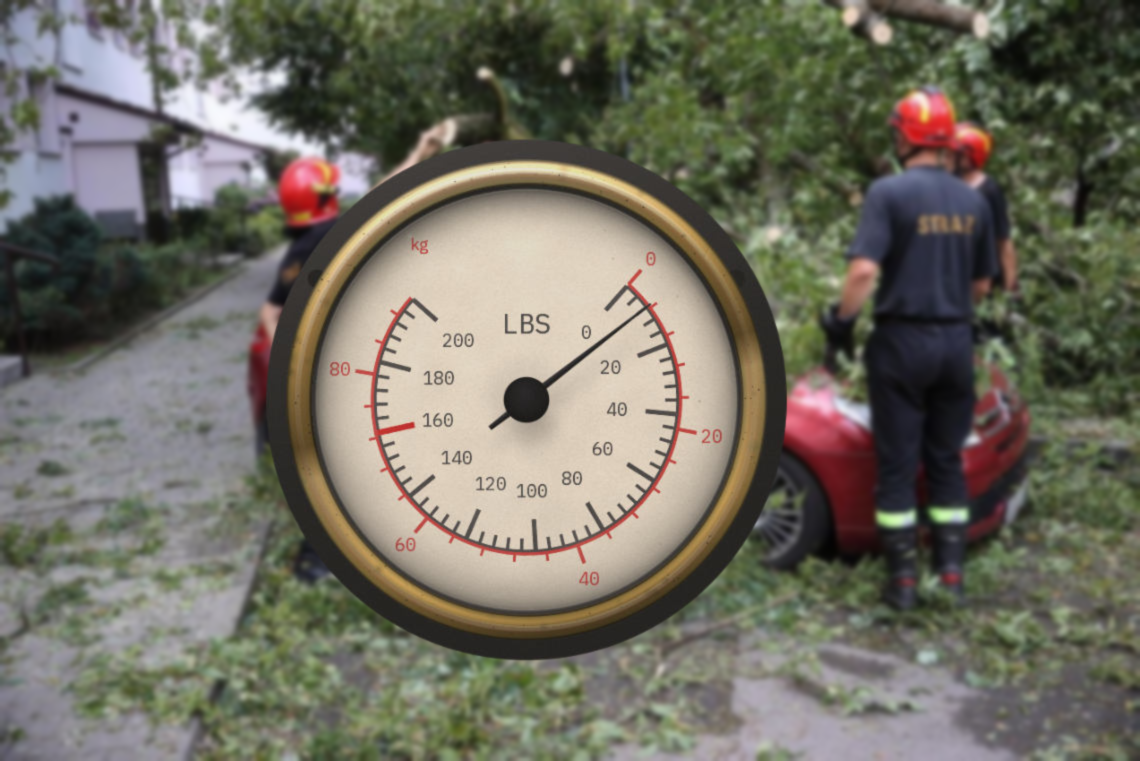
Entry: value=8 unit=lb
